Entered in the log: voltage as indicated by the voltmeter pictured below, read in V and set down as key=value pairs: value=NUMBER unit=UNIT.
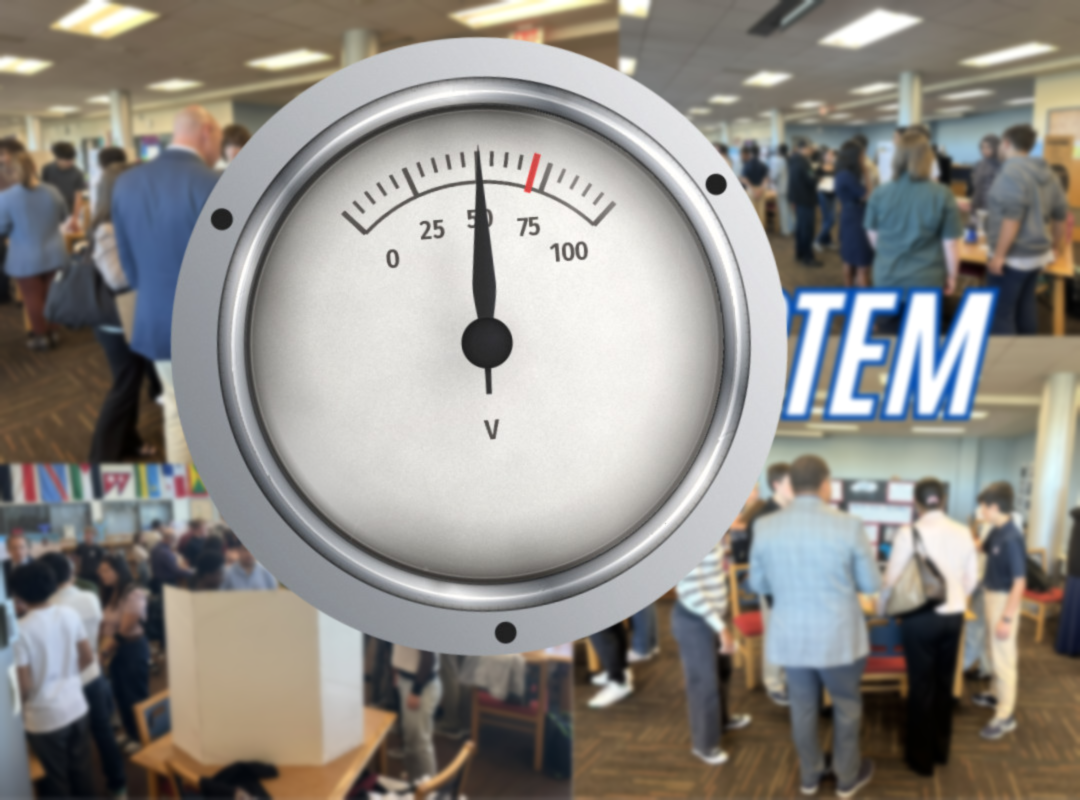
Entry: value=50 unit=V
